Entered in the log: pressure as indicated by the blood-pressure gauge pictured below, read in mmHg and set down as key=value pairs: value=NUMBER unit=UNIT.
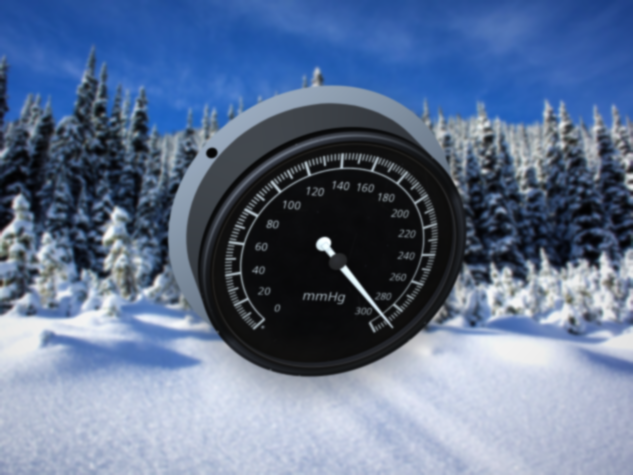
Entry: value=290 unit=mmHg
